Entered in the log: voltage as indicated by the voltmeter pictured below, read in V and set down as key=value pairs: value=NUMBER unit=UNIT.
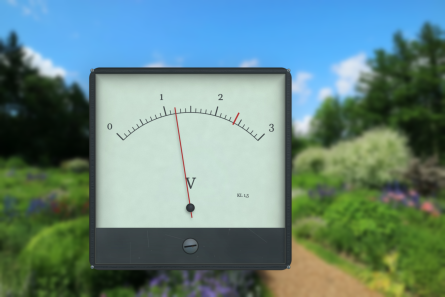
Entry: value=1.2 unit=V
